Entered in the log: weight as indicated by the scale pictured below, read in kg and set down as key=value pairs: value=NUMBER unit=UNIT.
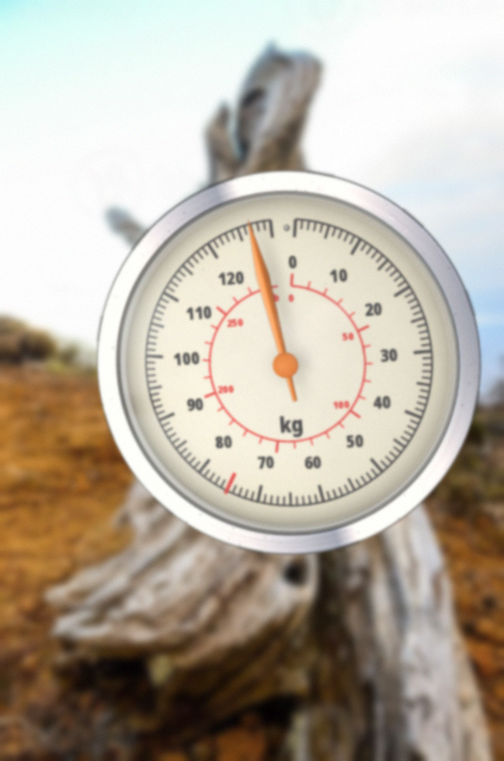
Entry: value=127 unit=kg
